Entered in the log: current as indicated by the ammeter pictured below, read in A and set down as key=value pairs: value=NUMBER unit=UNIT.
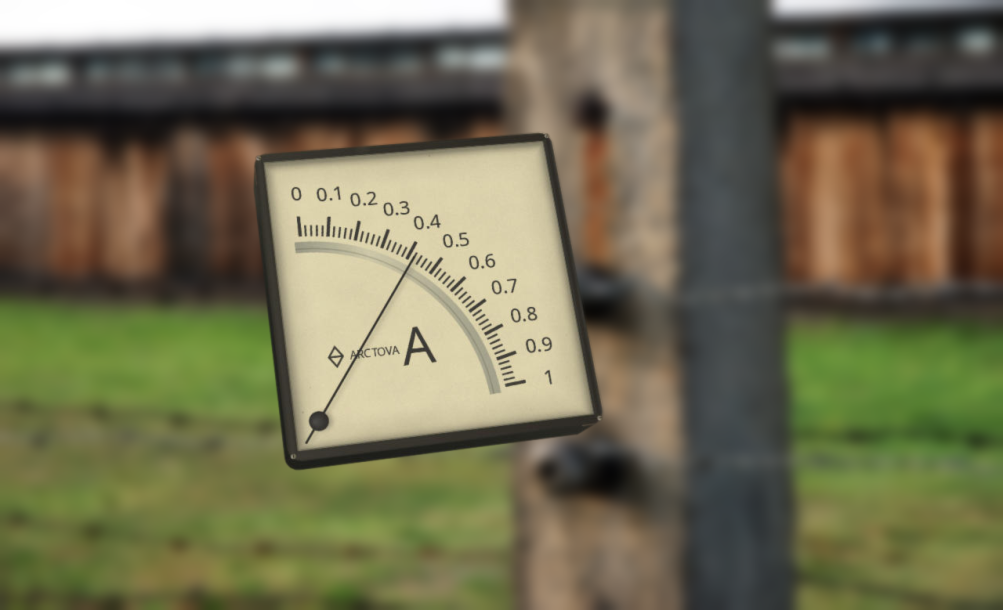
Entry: value=0.42 unit=A
